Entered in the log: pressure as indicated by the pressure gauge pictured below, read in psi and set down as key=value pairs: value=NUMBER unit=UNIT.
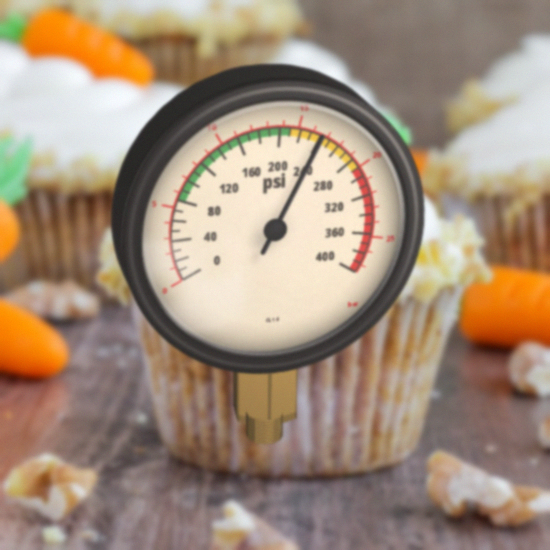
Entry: value=240 unit=psi
